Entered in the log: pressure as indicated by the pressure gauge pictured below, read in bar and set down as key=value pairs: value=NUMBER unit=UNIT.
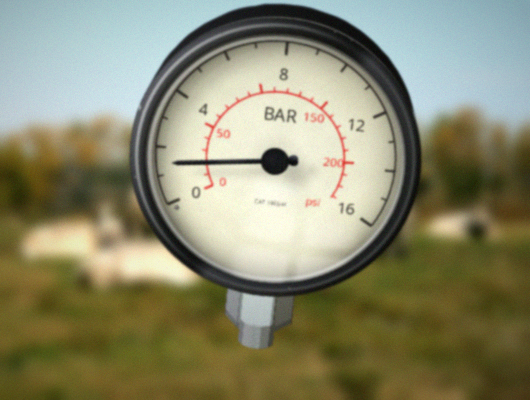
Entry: value=1.5 unit=bar
